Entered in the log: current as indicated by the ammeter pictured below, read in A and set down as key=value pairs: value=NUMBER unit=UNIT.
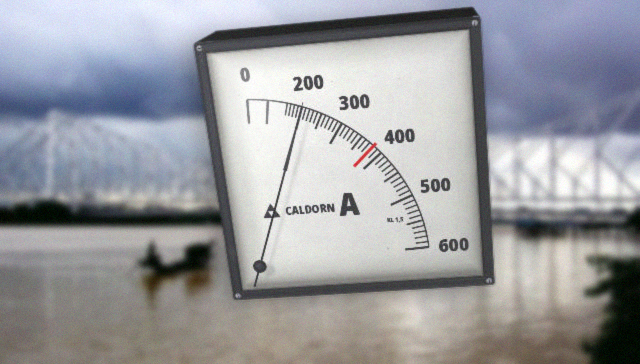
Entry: value=200 unit=A
